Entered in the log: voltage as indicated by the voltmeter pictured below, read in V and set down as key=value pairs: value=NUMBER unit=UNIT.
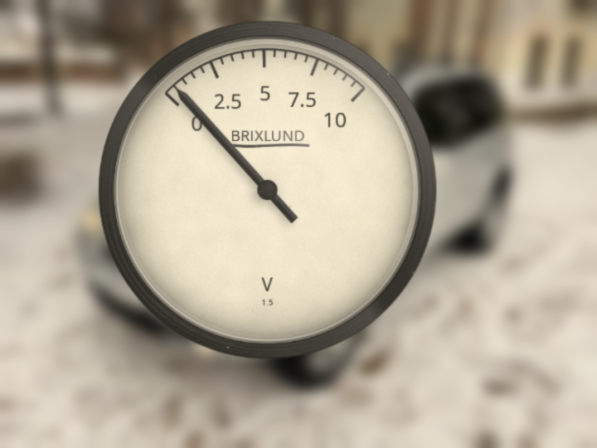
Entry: value=0.5 unit=V
